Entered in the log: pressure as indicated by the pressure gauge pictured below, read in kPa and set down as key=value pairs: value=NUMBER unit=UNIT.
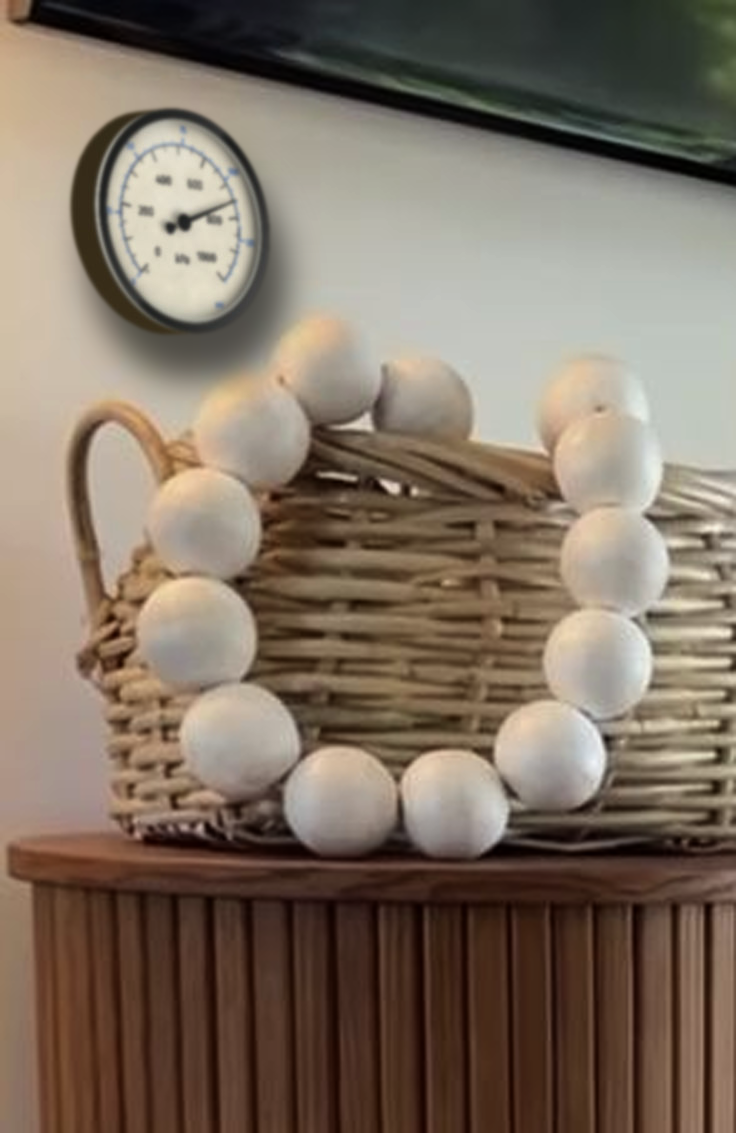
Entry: value=750 unit=kPa
